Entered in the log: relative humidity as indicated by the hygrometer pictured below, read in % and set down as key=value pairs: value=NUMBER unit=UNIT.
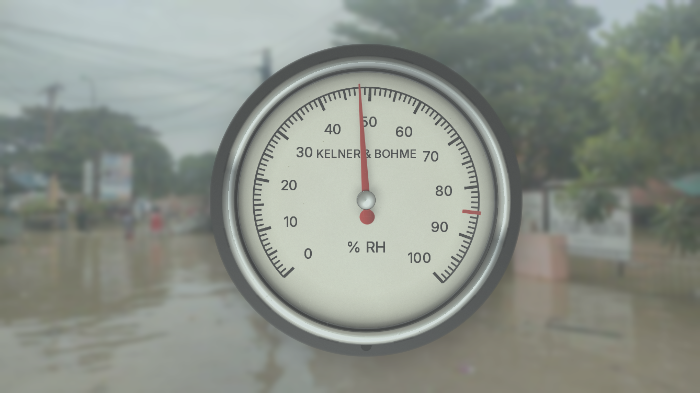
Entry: value=48 unit=%
